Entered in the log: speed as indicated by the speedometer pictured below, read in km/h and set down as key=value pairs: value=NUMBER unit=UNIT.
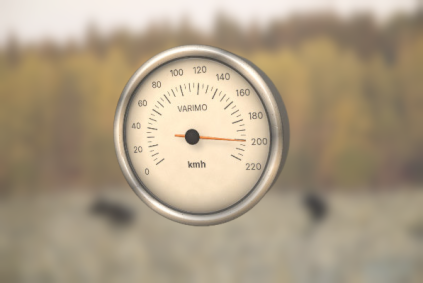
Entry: value=200 unit=km/h
